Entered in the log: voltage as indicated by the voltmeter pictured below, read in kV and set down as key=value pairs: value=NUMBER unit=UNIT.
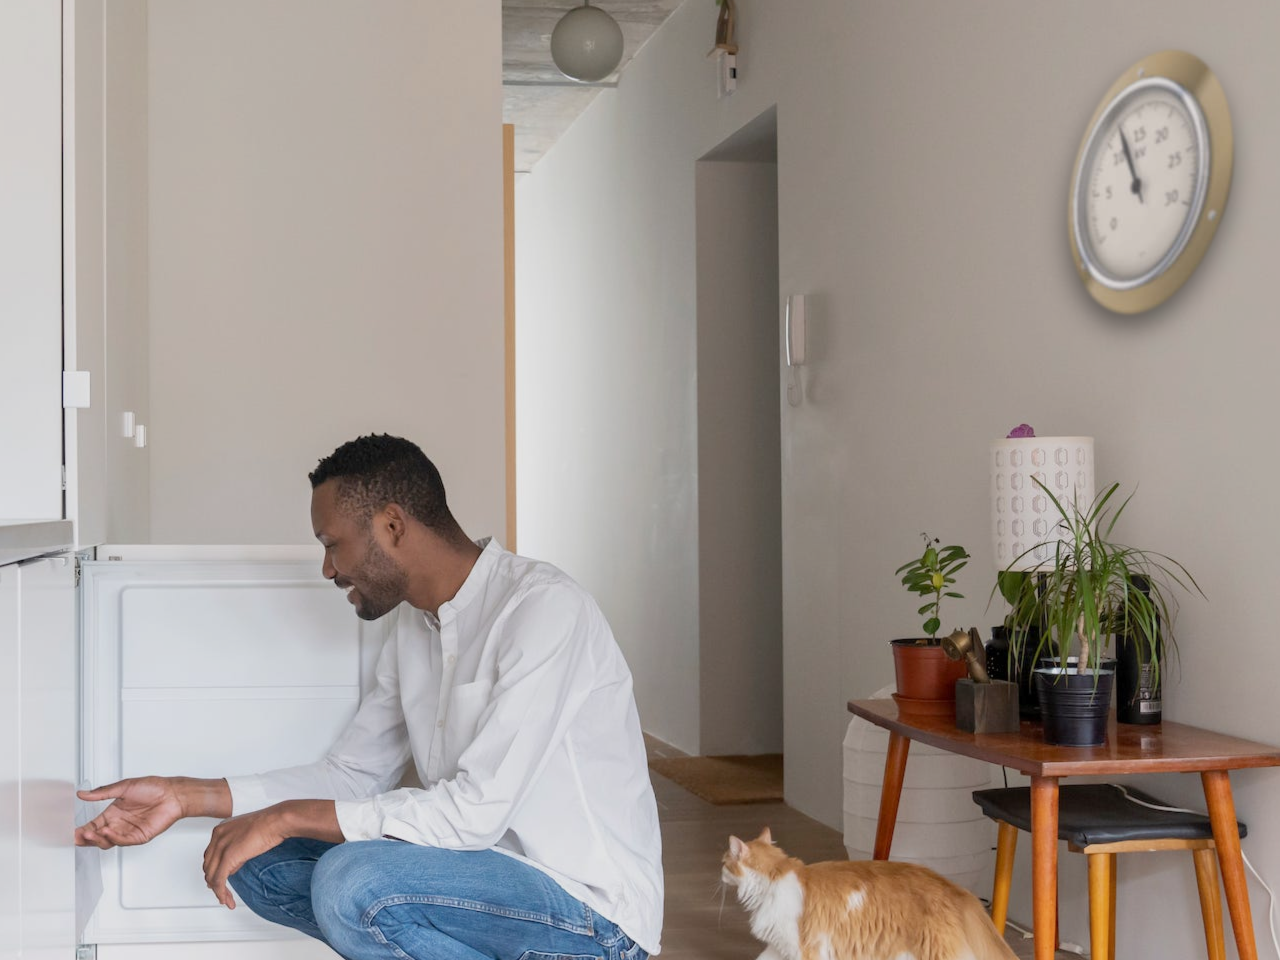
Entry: value=12.5 unit=kV
